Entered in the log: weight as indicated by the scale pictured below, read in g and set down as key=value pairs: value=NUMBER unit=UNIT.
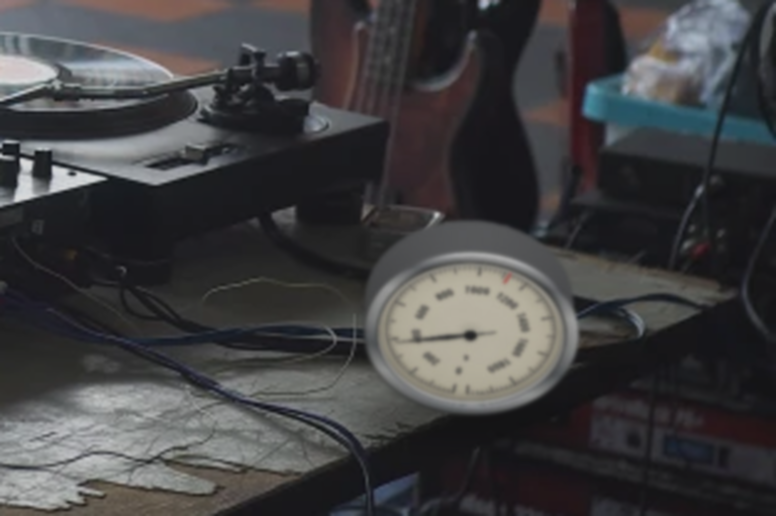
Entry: value=400 unit=g
